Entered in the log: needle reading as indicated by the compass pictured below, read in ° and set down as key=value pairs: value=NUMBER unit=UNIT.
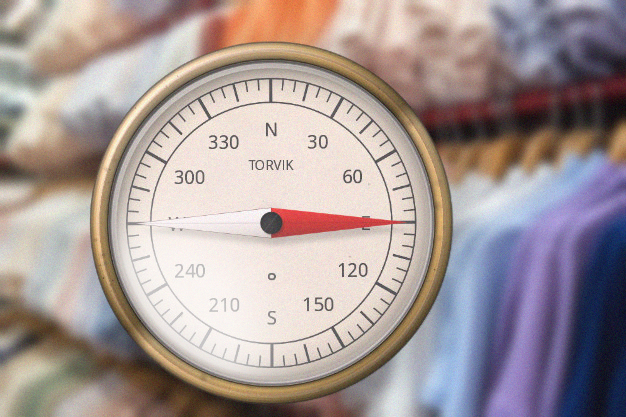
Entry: value=90 unit=°
